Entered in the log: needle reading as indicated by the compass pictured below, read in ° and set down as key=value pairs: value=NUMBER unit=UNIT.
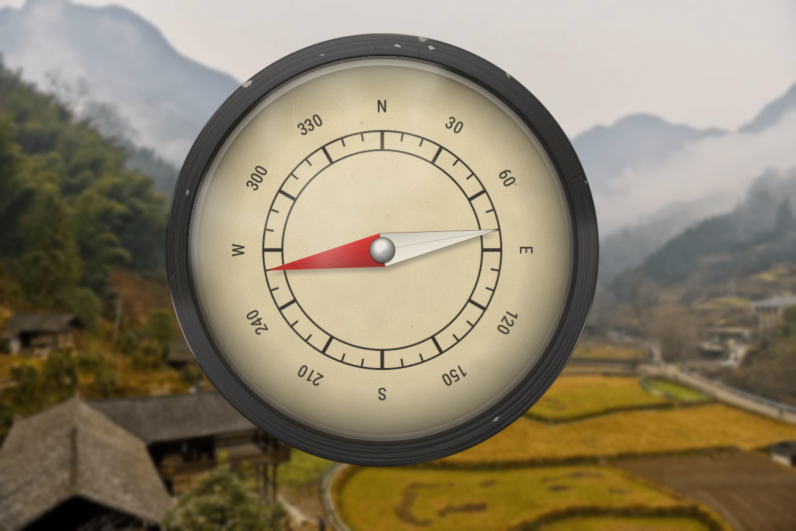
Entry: value=260 unit=°
